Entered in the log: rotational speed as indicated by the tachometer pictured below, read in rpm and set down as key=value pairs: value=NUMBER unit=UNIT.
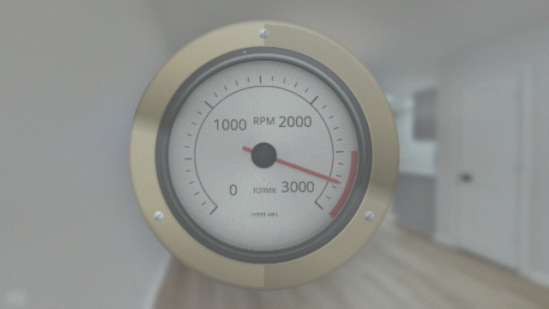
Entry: value=2750 unit=rpm
